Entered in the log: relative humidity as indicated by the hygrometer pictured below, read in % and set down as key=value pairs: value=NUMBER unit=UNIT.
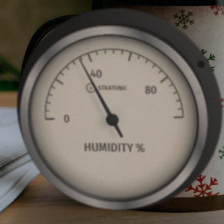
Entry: value=36 unit=%
